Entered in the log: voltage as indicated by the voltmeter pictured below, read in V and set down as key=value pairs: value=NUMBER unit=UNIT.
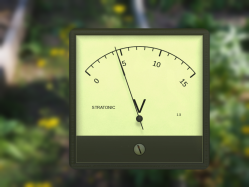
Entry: value=4.5 unit=V
